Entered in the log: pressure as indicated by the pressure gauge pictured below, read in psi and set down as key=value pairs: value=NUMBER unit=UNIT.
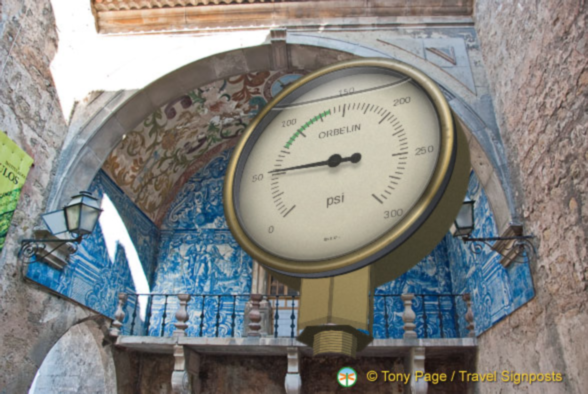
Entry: value=50 unit=psi
